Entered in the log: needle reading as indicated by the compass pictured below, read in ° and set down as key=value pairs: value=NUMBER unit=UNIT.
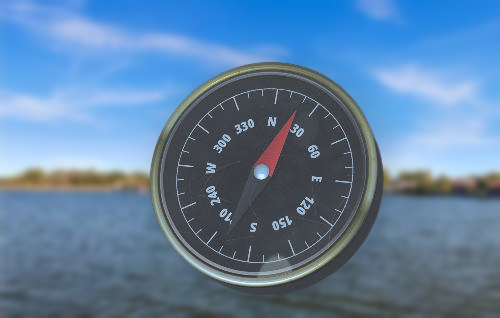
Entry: value=20 unit=°
